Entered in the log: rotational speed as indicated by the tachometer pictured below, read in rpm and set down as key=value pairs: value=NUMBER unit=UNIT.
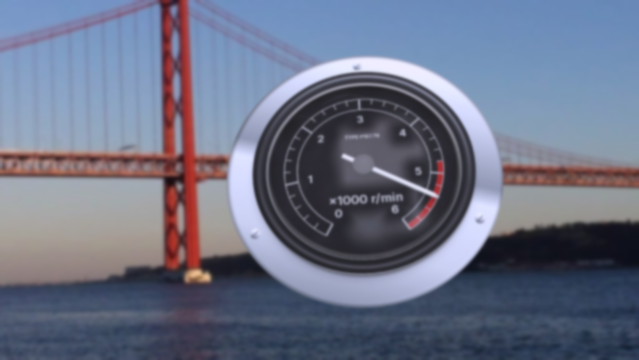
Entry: value=5400 unit=rpm
